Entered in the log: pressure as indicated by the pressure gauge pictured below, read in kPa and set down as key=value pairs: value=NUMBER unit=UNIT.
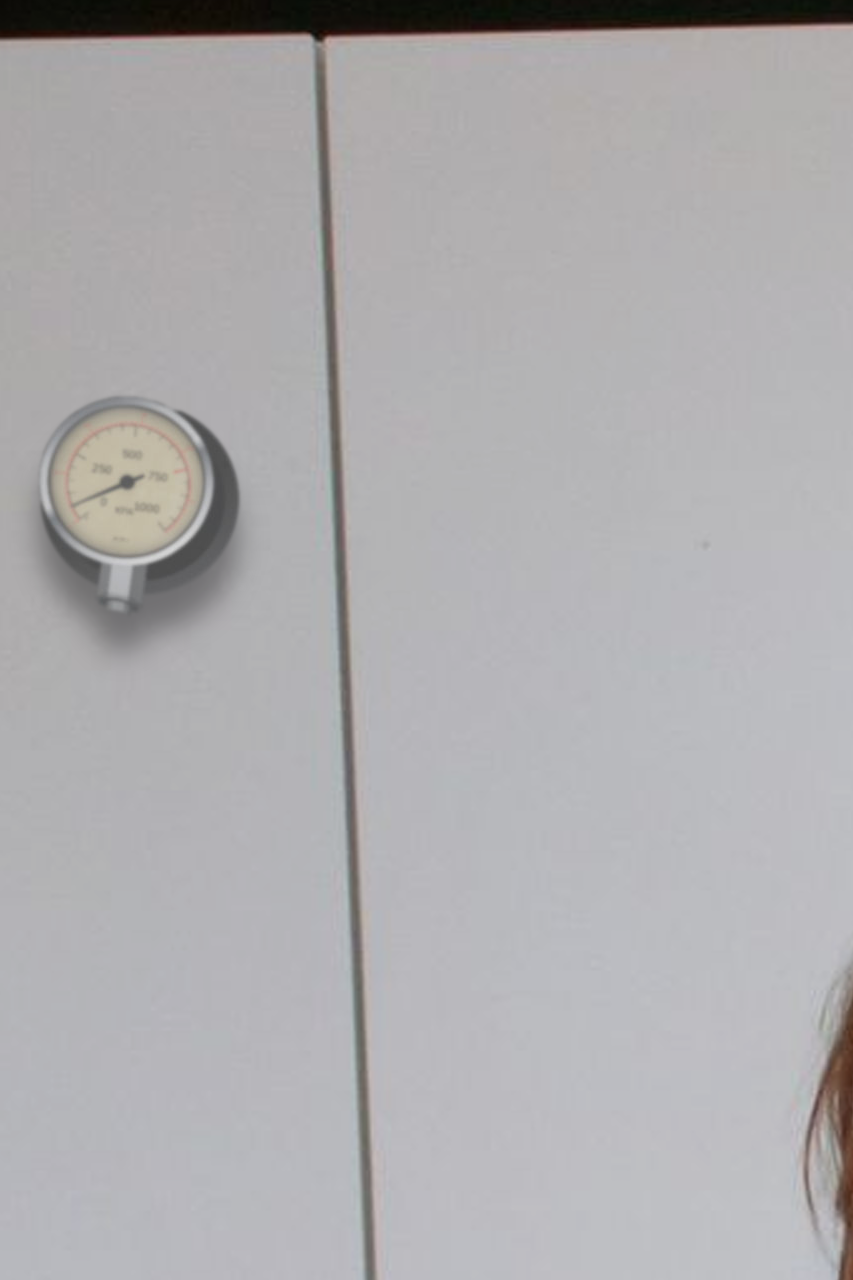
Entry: value=50 unit=kPa
